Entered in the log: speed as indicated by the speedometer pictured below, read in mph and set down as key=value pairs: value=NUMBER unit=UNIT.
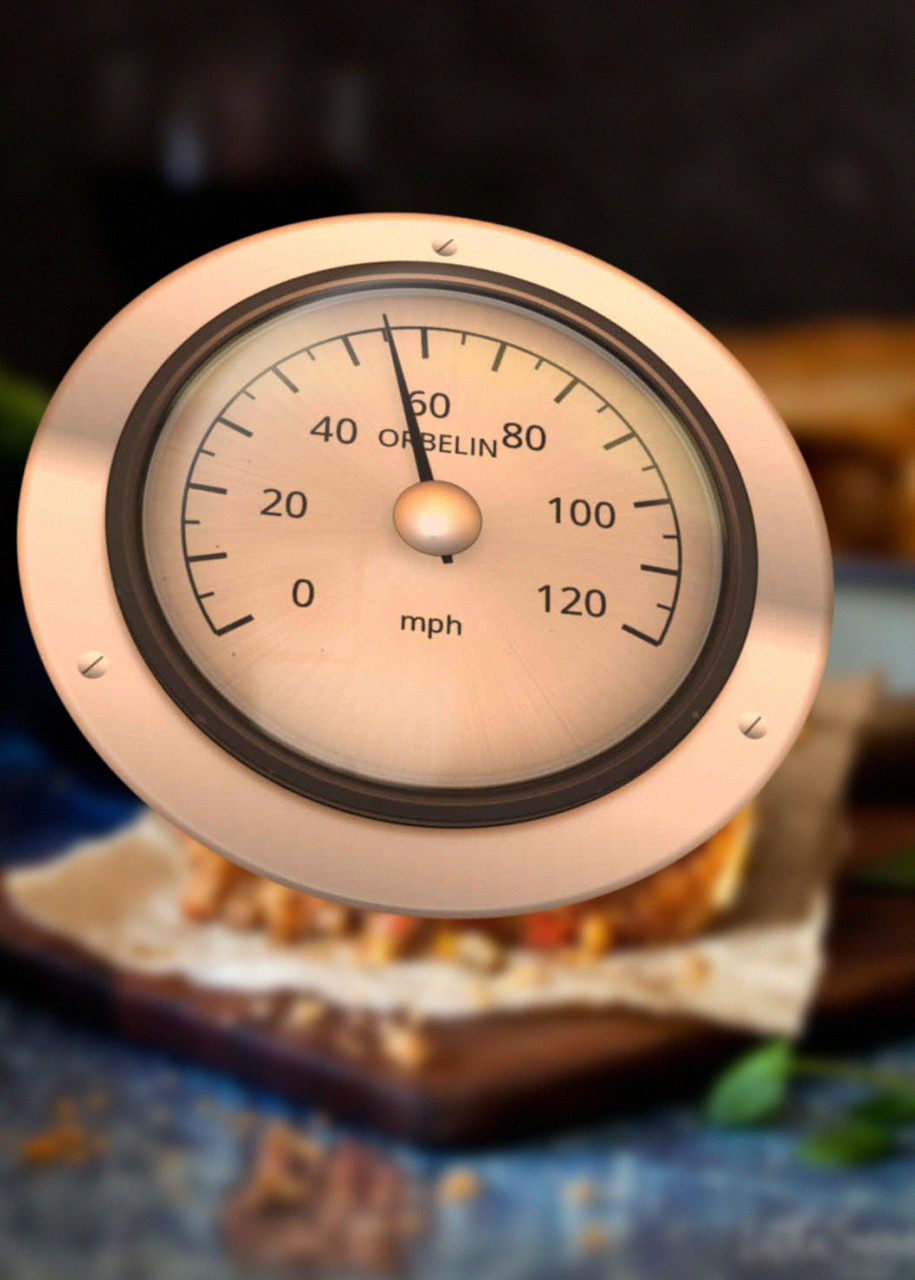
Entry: value=55 unit=mph
